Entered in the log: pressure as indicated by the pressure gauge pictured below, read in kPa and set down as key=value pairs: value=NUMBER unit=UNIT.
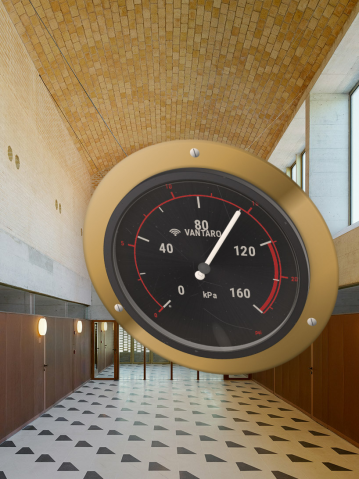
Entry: value=100 unit=kPa
